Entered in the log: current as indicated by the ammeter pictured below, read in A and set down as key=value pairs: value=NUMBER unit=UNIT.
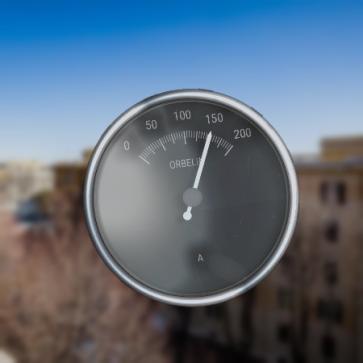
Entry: value=150 unit=A
